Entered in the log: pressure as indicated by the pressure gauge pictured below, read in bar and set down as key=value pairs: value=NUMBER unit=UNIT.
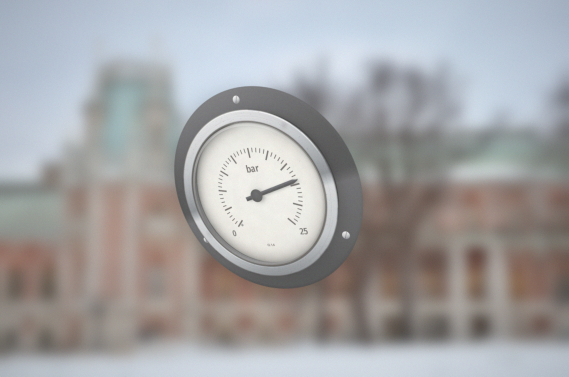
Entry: value=19.5 unit=bar
